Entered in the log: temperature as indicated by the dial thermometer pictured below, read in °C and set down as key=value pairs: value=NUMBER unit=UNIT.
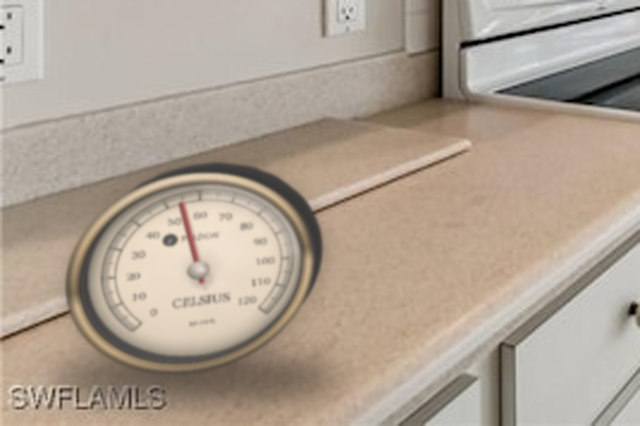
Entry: value=55 unit=°C
